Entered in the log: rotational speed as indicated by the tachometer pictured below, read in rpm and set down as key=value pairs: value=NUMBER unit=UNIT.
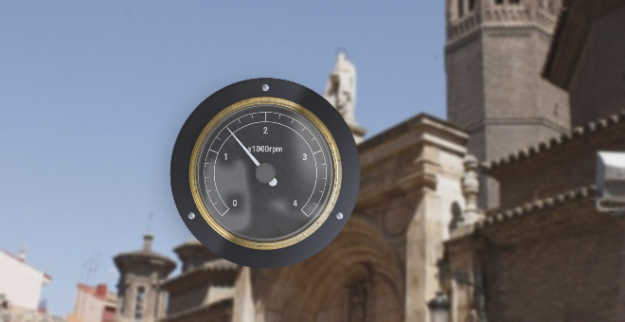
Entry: value=1400 unit=rpm
